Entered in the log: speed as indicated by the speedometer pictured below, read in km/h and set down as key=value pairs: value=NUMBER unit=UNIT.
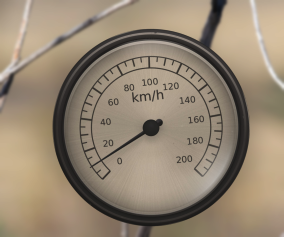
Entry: value=10 unit=km/h
